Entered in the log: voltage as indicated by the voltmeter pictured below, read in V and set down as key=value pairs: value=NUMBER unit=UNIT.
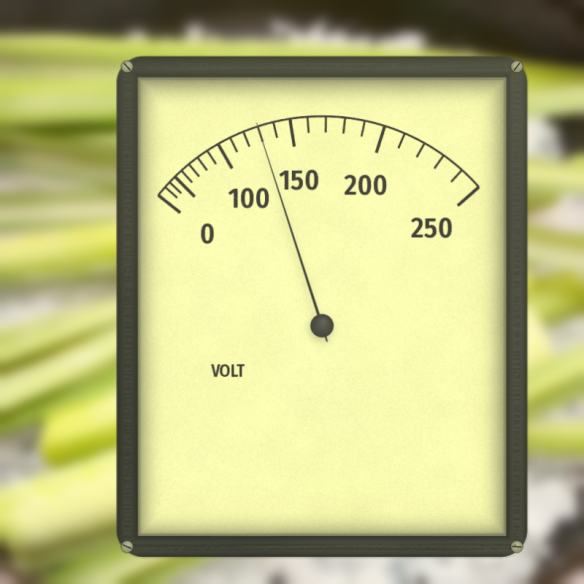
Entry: value=130 unit=V
